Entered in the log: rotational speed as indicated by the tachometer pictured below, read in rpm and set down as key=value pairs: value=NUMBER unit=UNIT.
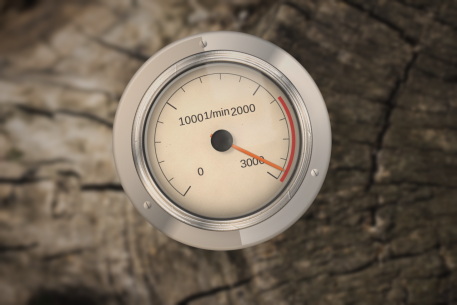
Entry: value=2900 unit=rpm
